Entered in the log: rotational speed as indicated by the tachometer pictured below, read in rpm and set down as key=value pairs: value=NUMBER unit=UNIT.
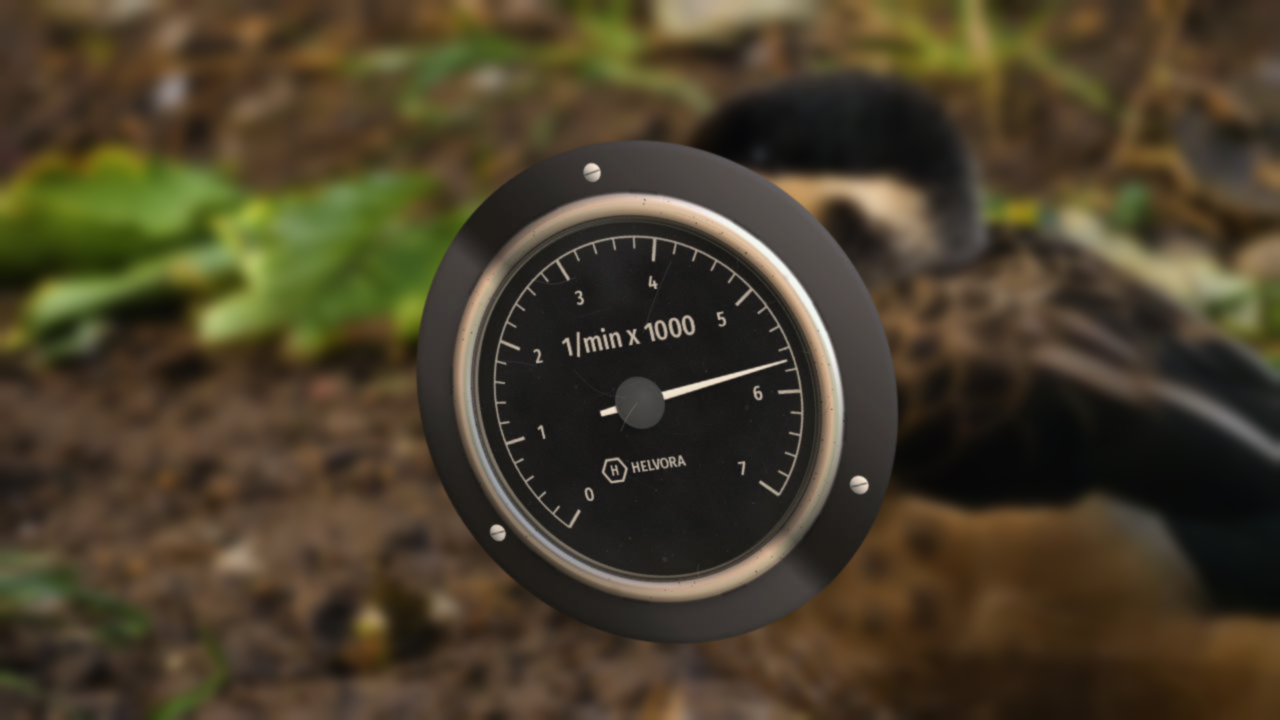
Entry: value=5700 unit=rpm
